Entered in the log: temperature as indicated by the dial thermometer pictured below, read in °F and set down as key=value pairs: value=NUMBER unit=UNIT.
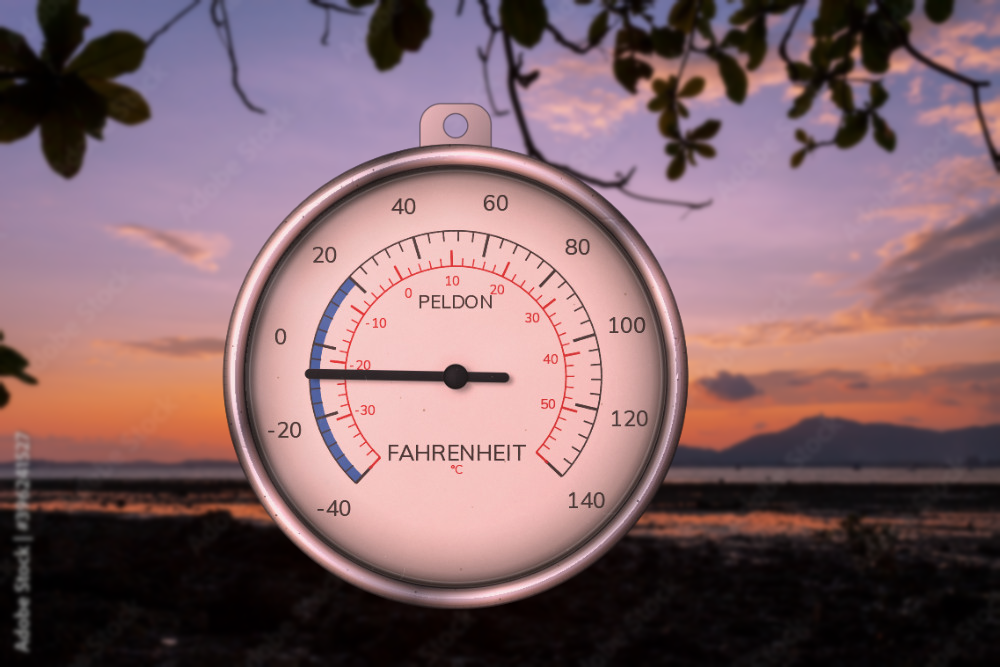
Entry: value=-8 unit=°F
